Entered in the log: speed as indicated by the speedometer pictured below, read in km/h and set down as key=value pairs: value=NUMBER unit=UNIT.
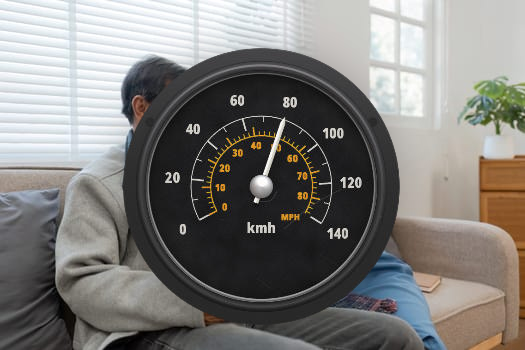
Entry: value=80 unit=km/h
